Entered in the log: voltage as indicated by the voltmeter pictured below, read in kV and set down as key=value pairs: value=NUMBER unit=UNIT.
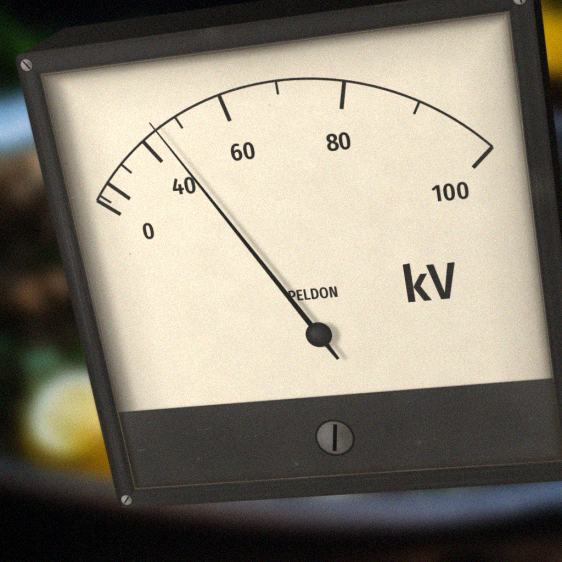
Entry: value=45 unit=kV
